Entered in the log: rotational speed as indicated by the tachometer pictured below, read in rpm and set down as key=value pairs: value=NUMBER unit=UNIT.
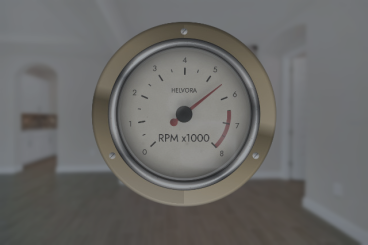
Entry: value=5500 unit=rpm
